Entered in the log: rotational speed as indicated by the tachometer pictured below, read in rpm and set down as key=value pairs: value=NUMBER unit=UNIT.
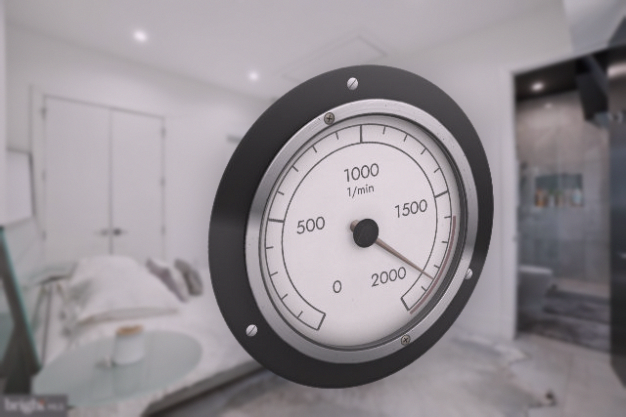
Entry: value=1850 unit=rpm
